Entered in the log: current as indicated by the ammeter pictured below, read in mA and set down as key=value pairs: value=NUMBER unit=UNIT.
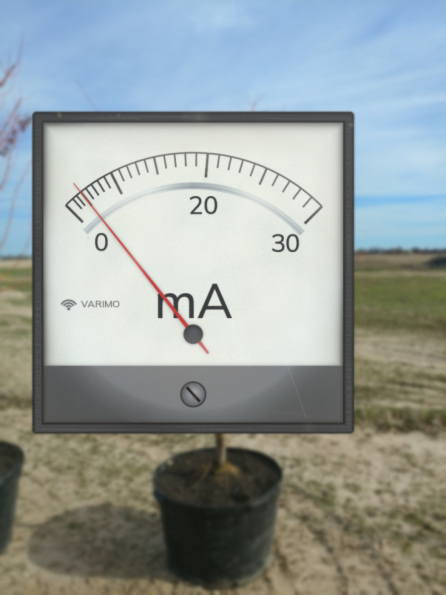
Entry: value=5 unit=mA
